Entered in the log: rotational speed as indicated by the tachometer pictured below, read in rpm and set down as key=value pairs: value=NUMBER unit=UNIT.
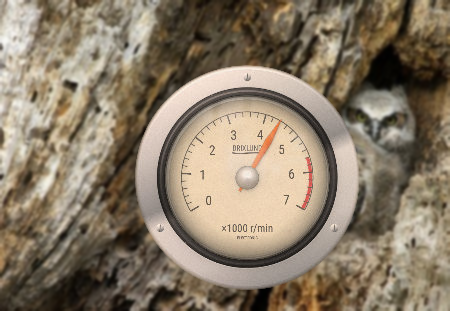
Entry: value=4400 unit=rpm
